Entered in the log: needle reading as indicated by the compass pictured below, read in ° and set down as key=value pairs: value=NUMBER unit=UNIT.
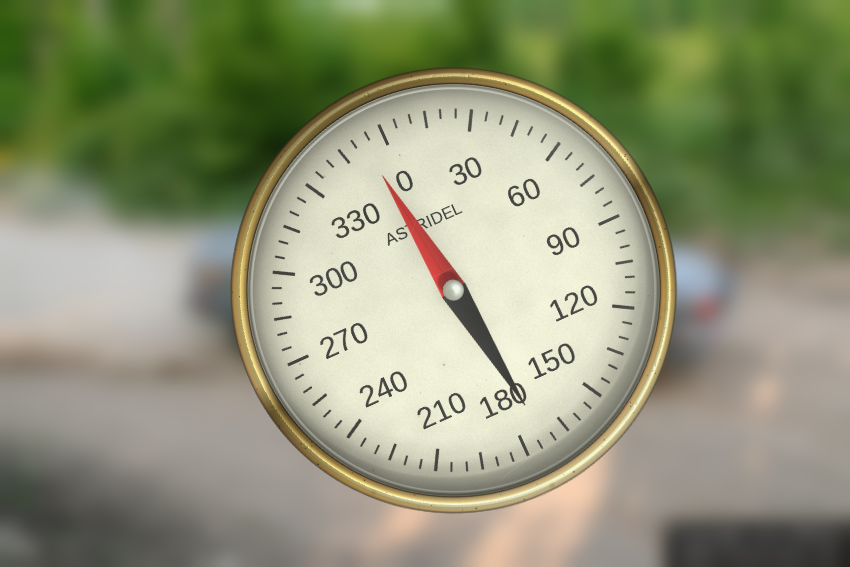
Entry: value=352.5 unit=°
